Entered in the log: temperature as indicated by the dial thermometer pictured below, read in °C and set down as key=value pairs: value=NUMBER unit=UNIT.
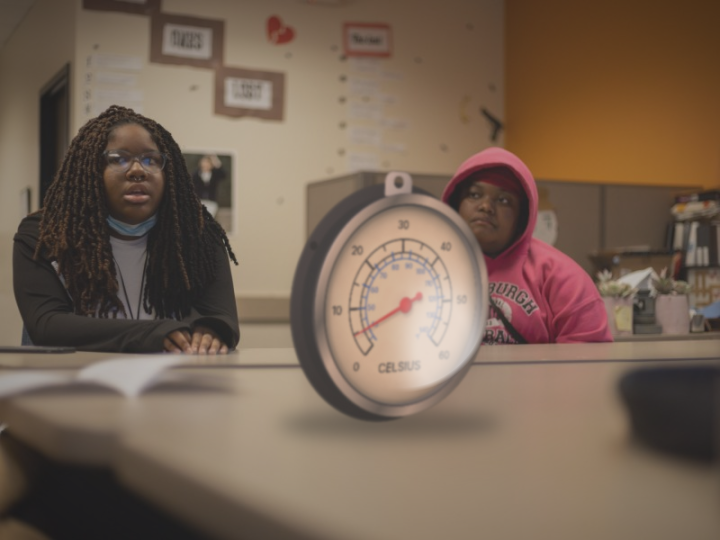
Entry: value=5 unit=°C
